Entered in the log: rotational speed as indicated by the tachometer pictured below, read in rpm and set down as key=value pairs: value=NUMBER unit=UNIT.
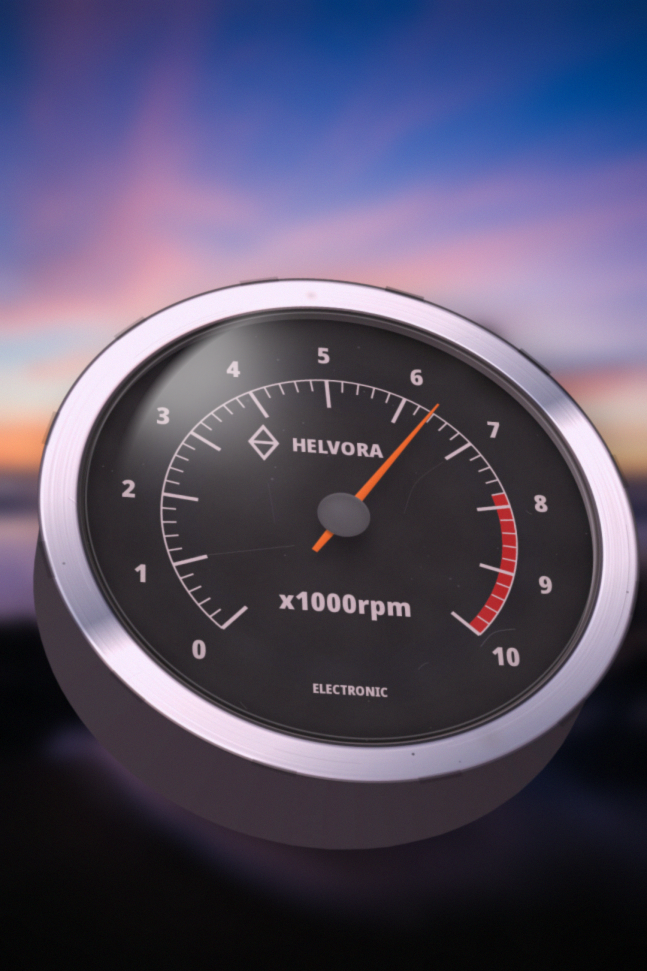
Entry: value=6400 unit=rpm
